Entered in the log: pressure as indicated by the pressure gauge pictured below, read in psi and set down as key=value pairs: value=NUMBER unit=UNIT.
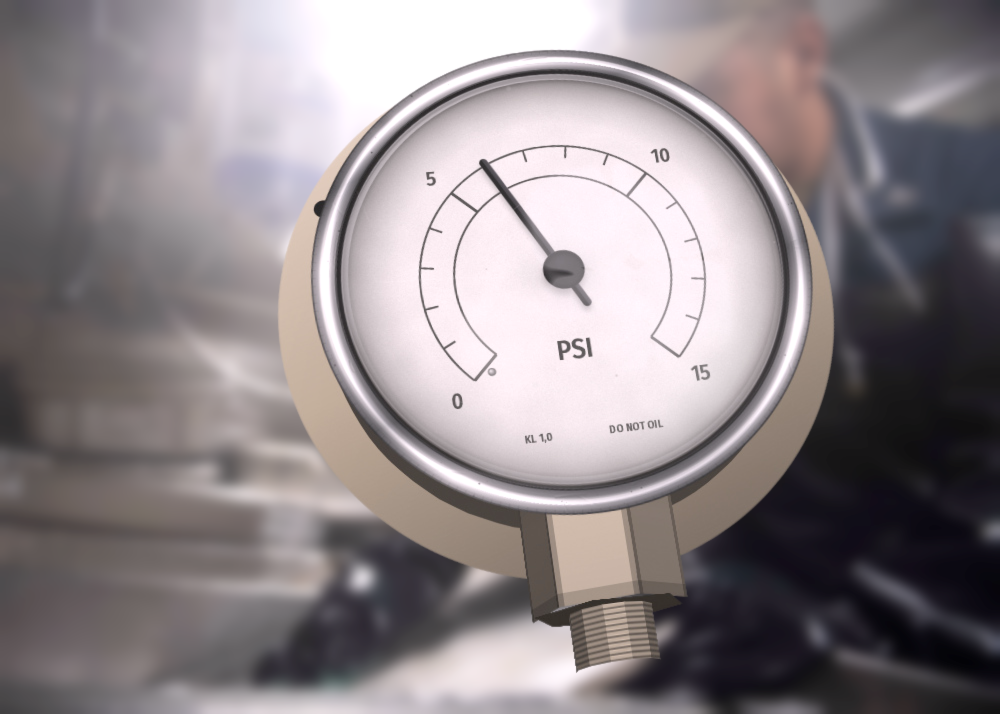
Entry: value=6 unit=psi
